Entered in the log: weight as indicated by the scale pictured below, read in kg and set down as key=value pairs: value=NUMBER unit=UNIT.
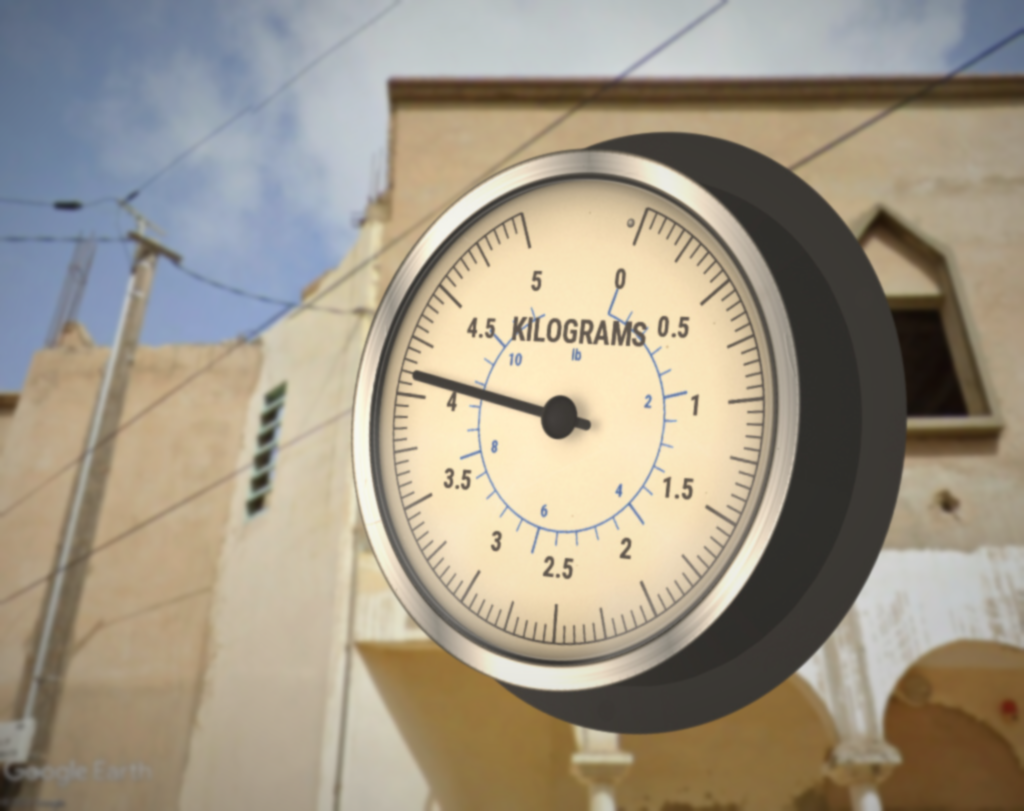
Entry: value=4.1 unit=kg
